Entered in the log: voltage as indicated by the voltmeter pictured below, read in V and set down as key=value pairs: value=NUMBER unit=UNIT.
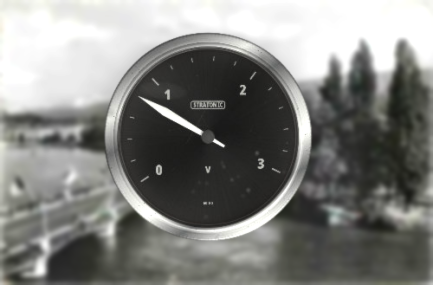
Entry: value=0.8 unit=V
